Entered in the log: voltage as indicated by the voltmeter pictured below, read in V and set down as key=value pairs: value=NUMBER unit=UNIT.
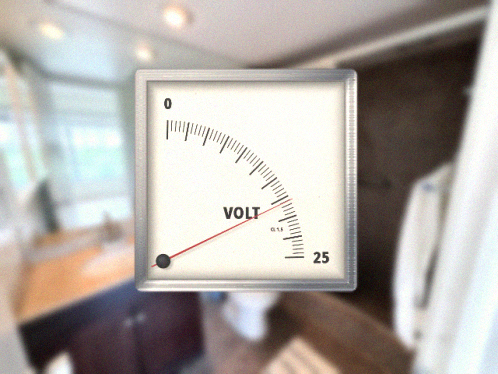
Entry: value=18 unit=V
